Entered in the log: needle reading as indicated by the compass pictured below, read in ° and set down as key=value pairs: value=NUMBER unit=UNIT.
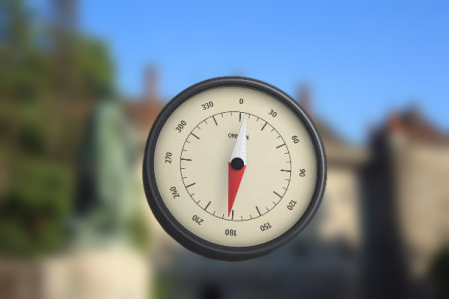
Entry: value=185 unit=°
